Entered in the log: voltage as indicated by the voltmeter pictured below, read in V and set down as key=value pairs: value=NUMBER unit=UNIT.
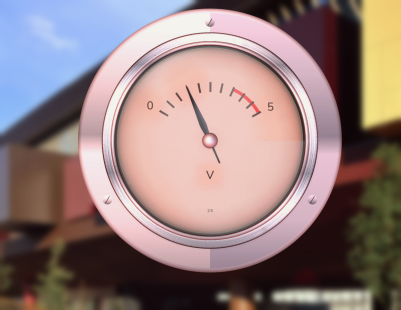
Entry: value=1.5 unit=V
